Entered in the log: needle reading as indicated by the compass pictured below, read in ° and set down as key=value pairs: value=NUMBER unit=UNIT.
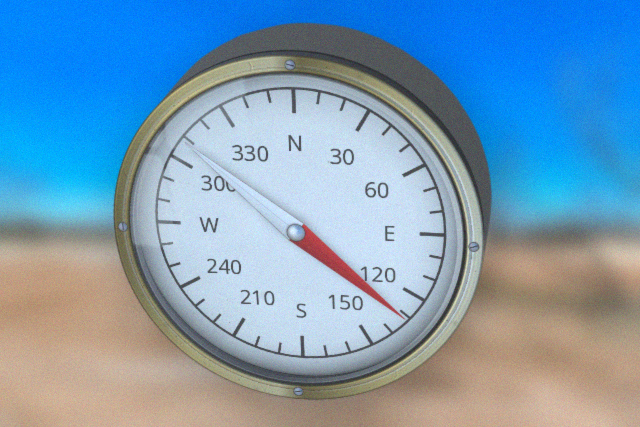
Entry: value=130 unit=°
